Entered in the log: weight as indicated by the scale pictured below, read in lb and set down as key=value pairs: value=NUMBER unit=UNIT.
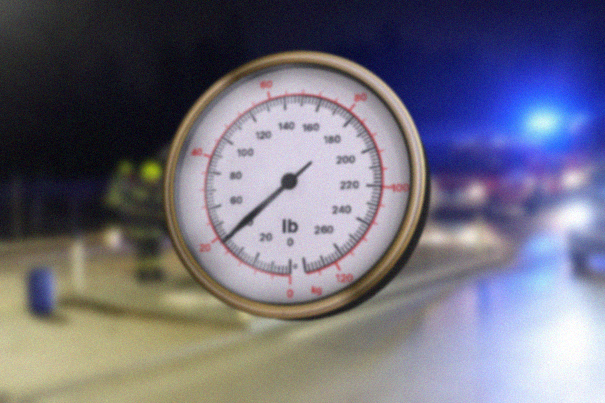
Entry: value=40 unit=lb
